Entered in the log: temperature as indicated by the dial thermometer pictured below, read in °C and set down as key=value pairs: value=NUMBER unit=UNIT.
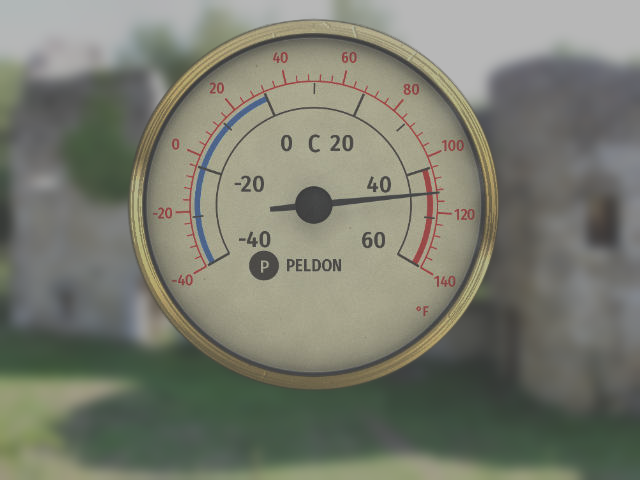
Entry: value=45 unit=°C
